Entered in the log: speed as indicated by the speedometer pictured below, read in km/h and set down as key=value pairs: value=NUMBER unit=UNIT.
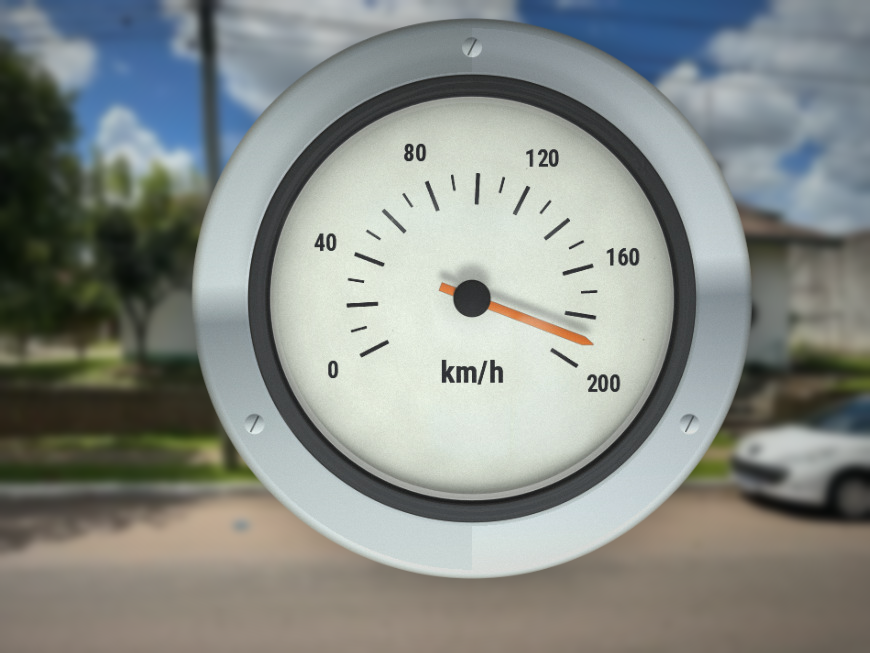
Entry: value=190 unit=km/h
